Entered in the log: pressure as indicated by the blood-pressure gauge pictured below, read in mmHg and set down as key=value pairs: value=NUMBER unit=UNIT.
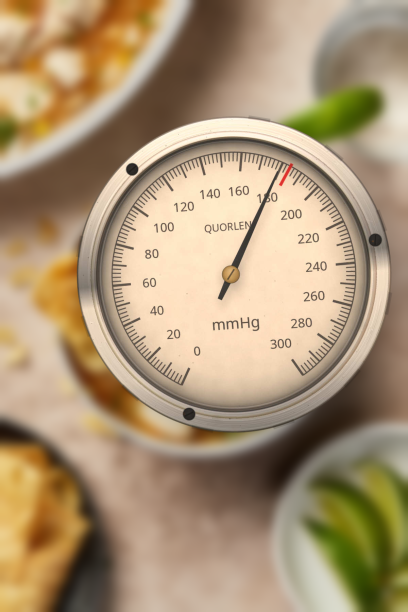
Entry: value=180 unit=mmHg
